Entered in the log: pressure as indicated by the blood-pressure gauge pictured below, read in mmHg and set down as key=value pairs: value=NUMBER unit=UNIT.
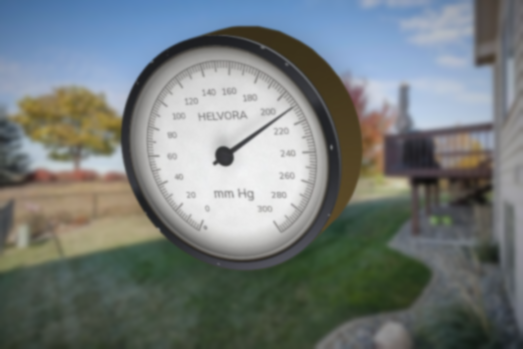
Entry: value=210 unit=mmHg
